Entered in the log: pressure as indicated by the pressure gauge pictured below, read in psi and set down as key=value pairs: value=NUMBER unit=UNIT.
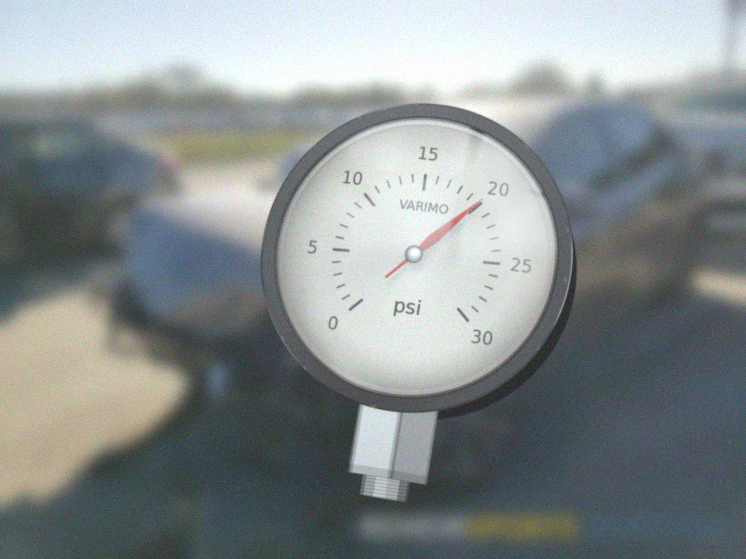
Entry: value=20 unit=psi
